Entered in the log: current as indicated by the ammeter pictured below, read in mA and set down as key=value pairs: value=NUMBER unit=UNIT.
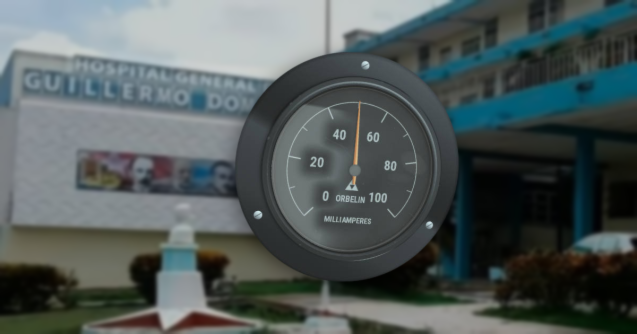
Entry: value=50 unit=mA
